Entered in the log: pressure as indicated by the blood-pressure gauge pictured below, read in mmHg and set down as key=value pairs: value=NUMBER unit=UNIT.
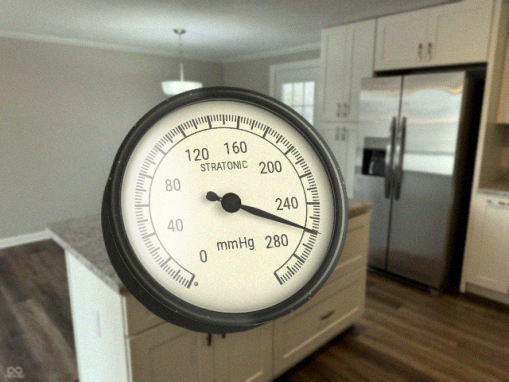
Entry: value=260 unit=mmHg
